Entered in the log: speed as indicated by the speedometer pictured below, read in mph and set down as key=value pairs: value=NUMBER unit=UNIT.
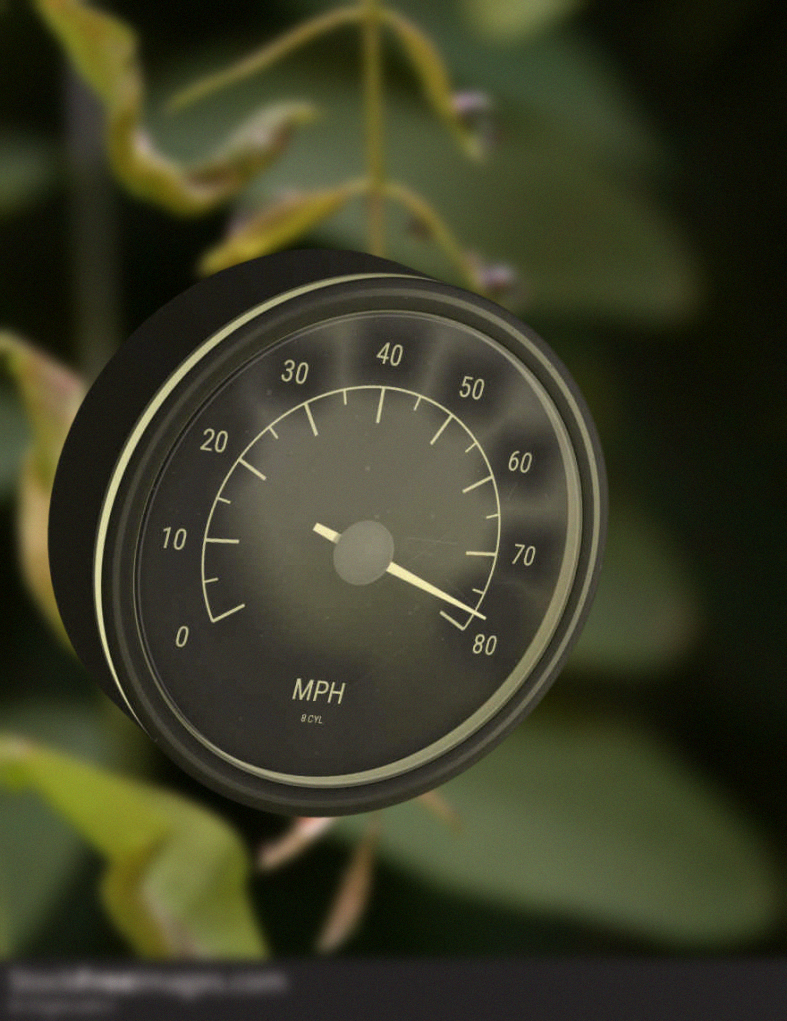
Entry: value=77.5 unit=mph
